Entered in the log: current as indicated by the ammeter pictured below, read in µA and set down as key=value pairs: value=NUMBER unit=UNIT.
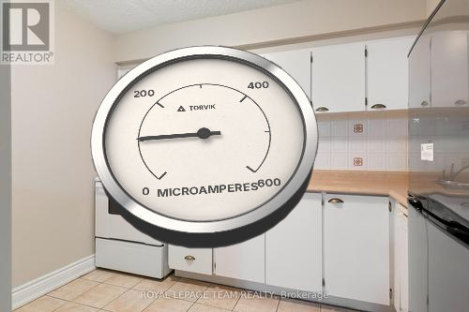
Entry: value=100 unit=µA
